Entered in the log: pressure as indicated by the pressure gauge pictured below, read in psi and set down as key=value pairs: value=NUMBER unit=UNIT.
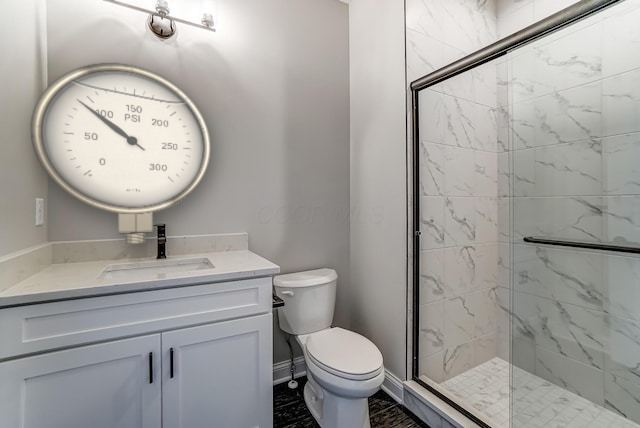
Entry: value=90 unit=psi
